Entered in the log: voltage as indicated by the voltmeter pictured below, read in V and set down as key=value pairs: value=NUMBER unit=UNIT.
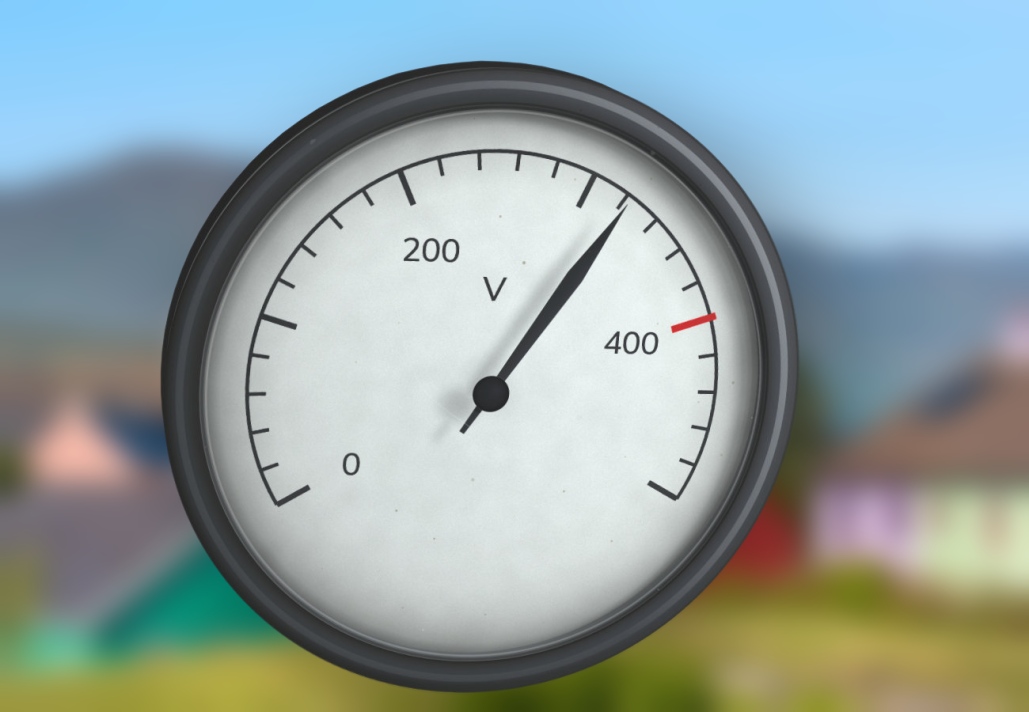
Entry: value=320 unit=V
